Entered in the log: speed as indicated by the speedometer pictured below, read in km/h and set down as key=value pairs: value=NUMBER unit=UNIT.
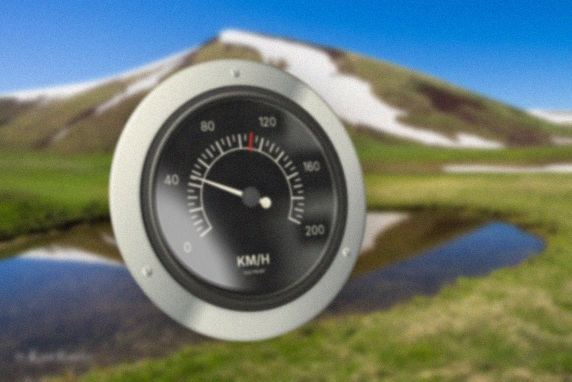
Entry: value=45 unit=km/h
